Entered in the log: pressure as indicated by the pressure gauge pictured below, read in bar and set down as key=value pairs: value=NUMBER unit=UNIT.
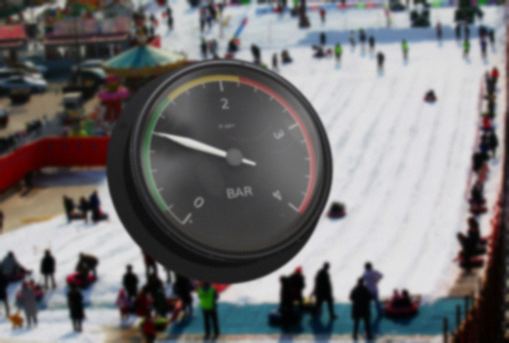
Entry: value=1 unit=bar
